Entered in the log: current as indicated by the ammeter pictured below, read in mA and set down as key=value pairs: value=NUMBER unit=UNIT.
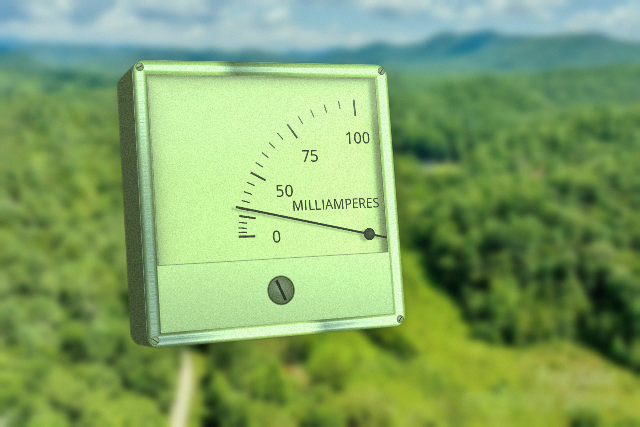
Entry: value=30 unit=mA
